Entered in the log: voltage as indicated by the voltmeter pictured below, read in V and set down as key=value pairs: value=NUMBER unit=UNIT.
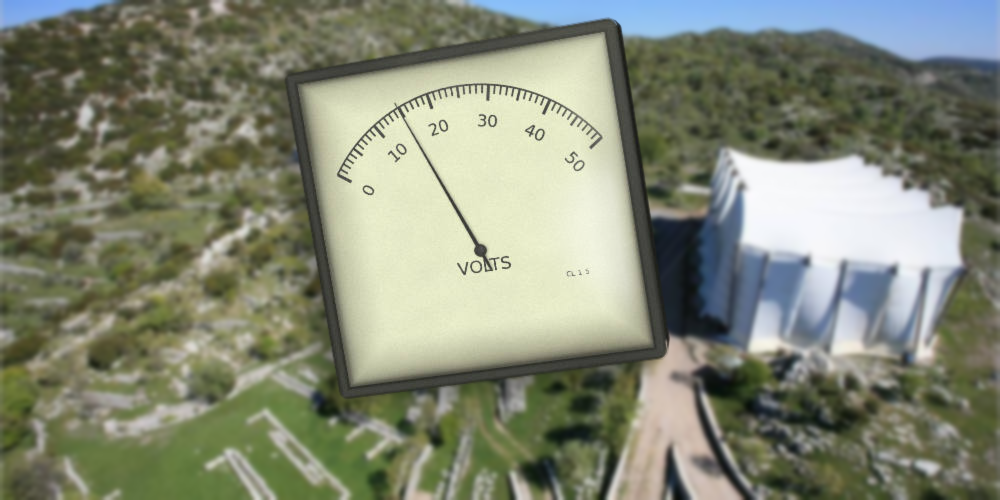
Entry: value=15 unit=V
